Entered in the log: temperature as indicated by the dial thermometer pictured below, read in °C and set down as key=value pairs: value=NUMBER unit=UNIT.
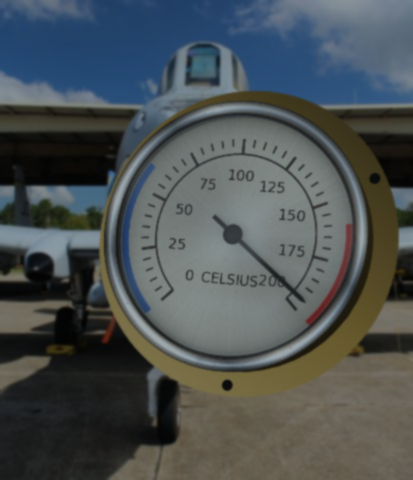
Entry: value=195 unit=°C
